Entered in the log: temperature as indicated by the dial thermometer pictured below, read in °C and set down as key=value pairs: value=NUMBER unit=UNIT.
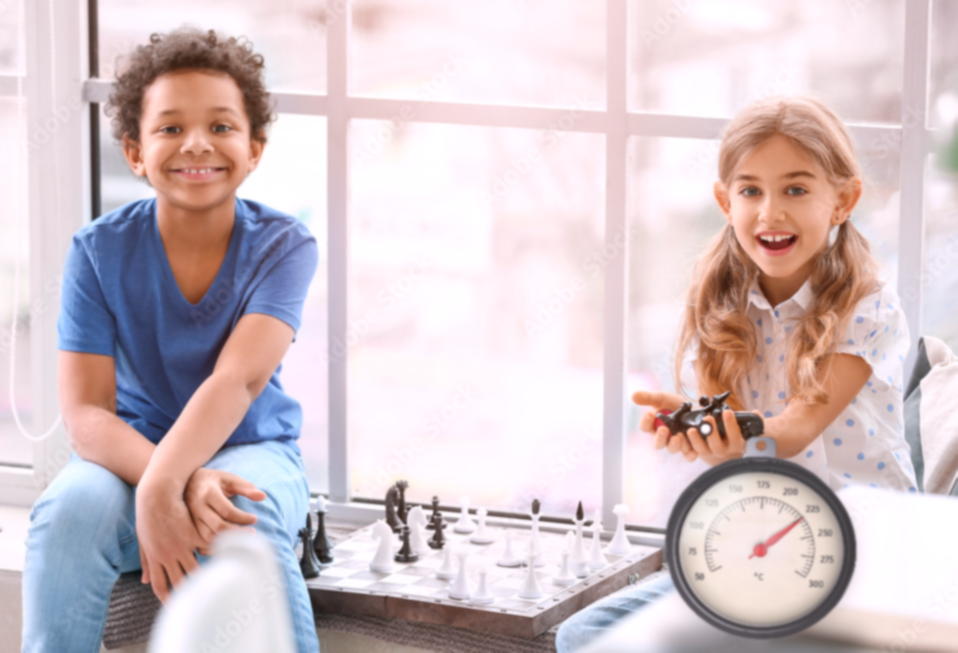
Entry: value=225 unit=°C
